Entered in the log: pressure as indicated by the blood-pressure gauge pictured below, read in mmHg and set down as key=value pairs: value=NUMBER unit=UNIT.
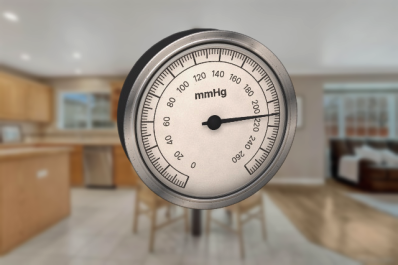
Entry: value=210 unit=mmHg
